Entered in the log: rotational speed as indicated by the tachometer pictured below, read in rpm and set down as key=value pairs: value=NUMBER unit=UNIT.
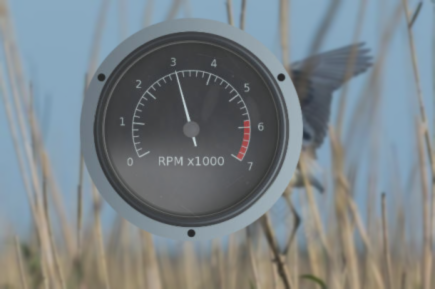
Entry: value=3000 unit=rpm
